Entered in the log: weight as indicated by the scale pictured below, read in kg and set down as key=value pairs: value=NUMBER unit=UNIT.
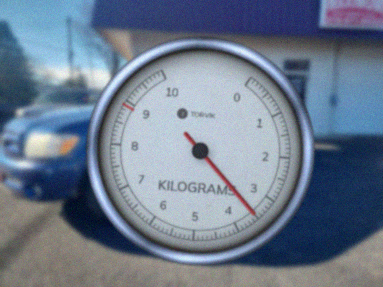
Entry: value=3.5 unit=kg
